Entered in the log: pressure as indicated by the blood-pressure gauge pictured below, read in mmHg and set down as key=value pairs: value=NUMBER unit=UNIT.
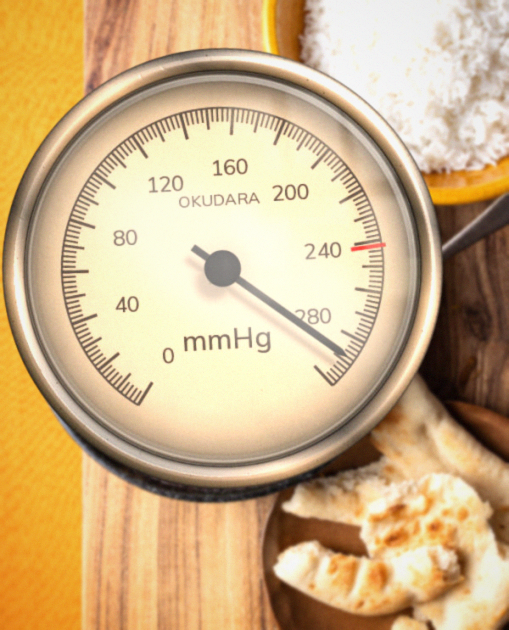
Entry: value=288 unit=mmHg
